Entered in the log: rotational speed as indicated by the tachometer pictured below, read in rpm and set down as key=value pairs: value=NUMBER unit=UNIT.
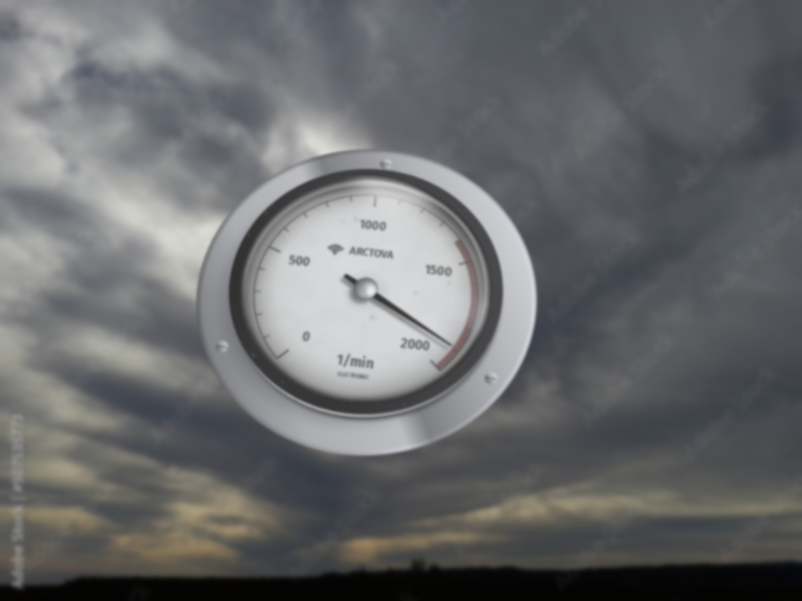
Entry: value=1900 unit=rpm
